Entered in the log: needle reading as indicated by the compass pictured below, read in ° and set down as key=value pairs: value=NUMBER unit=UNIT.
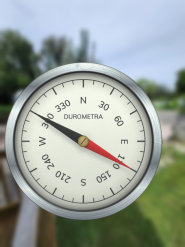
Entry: value=120 unit=°
